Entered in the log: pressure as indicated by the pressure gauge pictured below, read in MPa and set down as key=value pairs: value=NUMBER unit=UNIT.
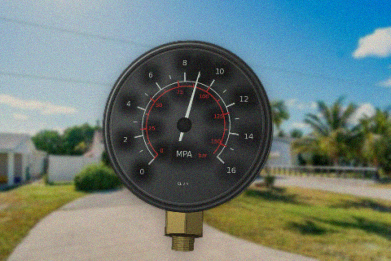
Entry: value=9 unit=MPa
